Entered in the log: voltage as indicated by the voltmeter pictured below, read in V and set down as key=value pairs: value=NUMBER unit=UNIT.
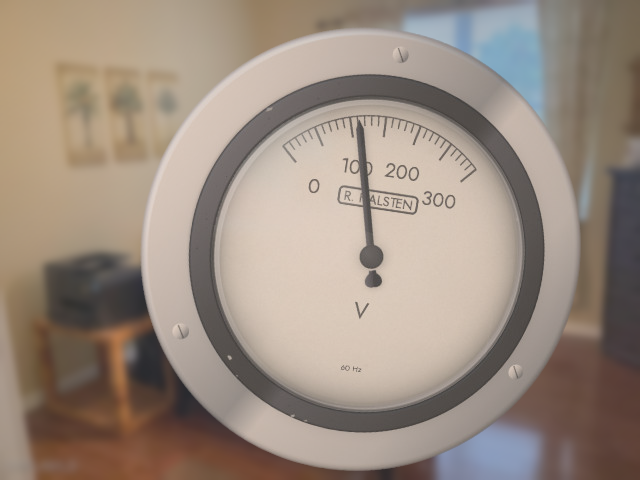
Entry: value=110 unit=V
